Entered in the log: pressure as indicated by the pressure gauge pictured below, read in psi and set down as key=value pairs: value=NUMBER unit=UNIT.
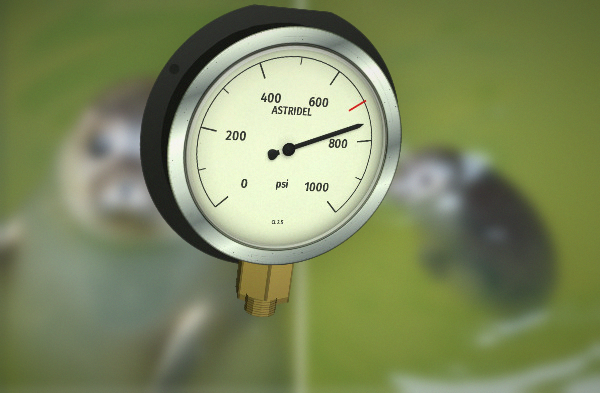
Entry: value=750 unit=psi
